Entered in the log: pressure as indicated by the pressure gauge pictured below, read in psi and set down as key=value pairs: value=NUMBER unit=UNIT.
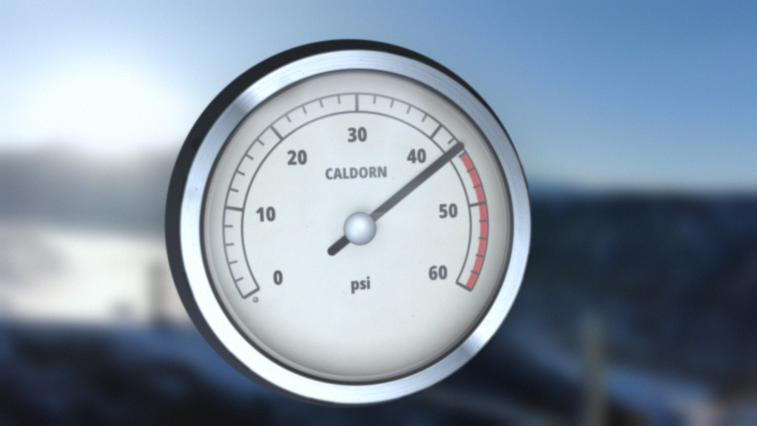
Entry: value=43 unit=psi
